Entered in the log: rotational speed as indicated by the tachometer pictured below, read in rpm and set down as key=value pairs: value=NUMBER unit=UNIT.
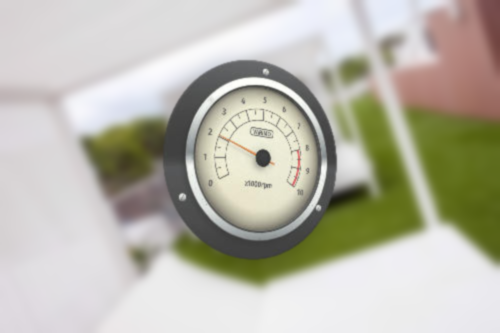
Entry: value=2000 unit=rpm
